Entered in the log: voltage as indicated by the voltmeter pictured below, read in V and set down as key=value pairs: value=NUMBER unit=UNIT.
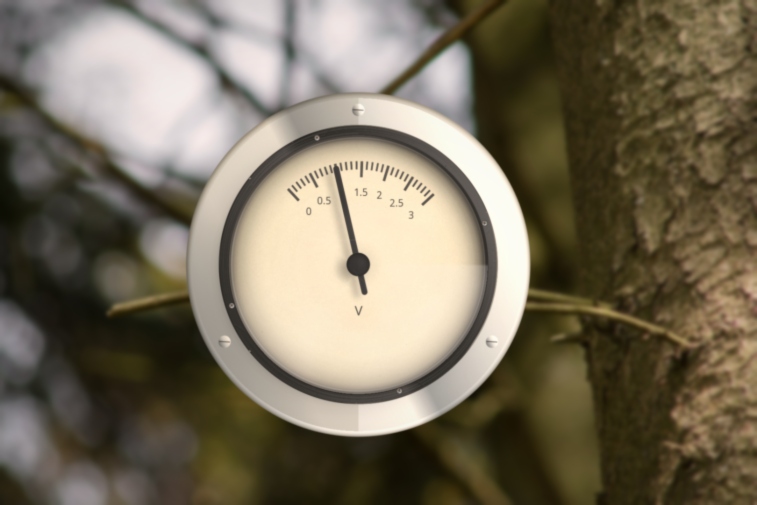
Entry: value=1 unit=V
